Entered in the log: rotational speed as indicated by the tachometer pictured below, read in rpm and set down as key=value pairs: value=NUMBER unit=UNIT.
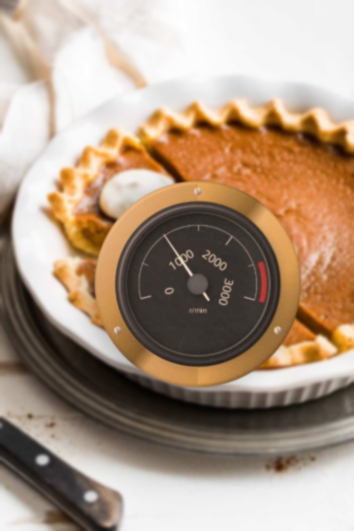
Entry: value=1000 unit=rpm
